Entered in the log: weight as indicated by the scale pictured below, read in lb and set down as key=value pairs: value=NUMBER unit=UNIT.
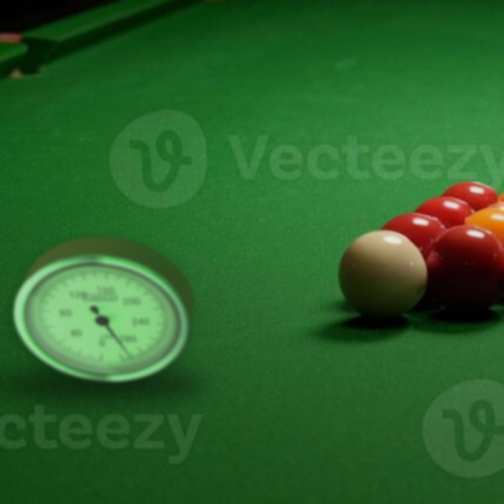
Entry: value=290 unit=lb
